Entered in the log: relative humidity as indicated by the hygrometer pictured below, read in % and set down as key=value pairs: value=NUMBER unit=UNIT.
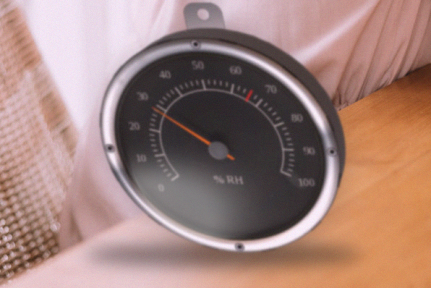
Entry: value=30 unit=%
